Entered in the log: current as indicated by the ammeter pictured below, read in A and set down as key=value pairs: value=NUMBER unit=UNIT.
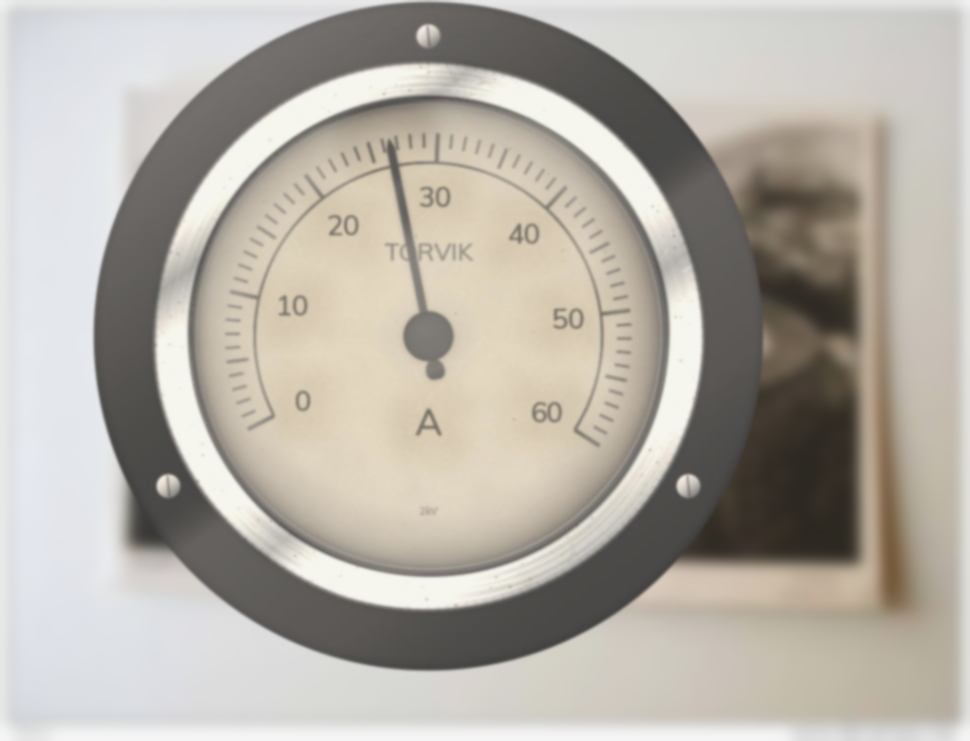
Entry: value=26.5 unit=A
